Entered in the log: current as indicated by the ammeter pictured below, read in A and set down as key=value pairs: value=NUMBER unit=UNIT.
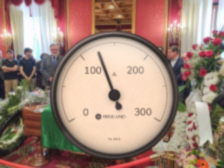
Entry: value=125 unit=A
